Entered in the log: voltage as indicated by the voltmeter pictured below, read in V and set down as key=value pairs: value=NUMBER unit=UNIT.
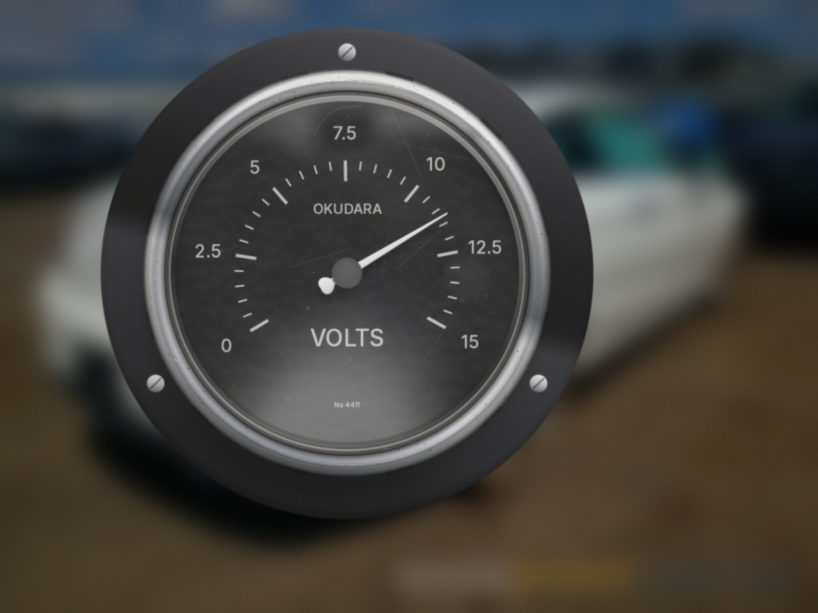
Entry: value=11.25 unit=V
